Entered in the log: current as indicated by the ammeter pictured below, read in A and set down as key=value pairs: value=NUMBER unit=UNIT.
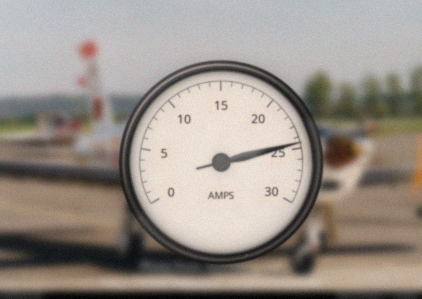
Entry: value=24.5 unit=A
